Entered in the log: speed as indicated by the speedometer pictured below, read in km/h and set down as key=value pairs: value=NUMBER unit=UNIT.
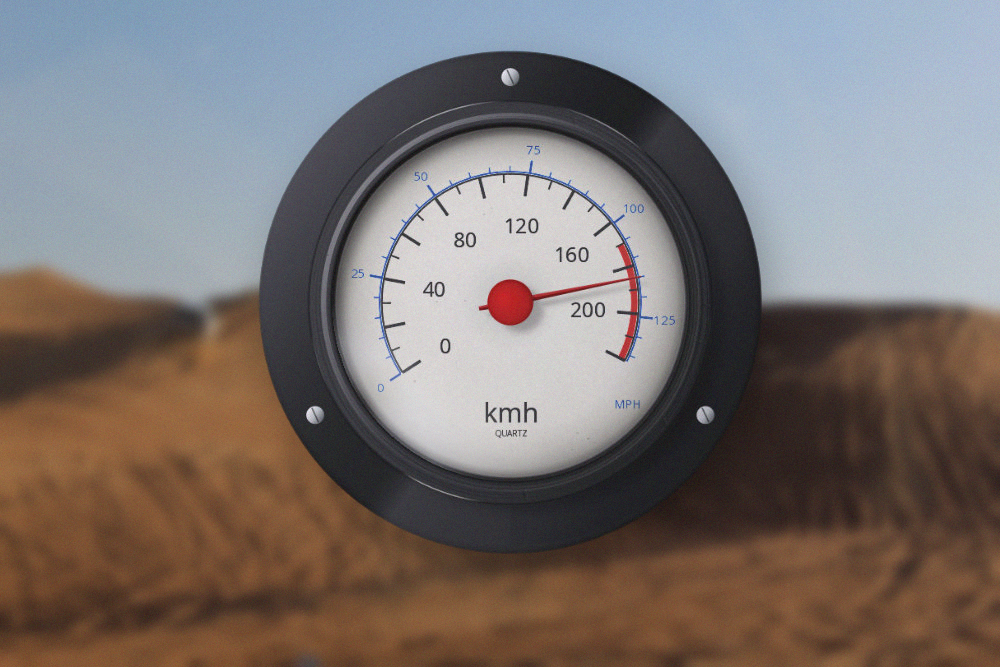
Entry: value=185 unit=km/h
